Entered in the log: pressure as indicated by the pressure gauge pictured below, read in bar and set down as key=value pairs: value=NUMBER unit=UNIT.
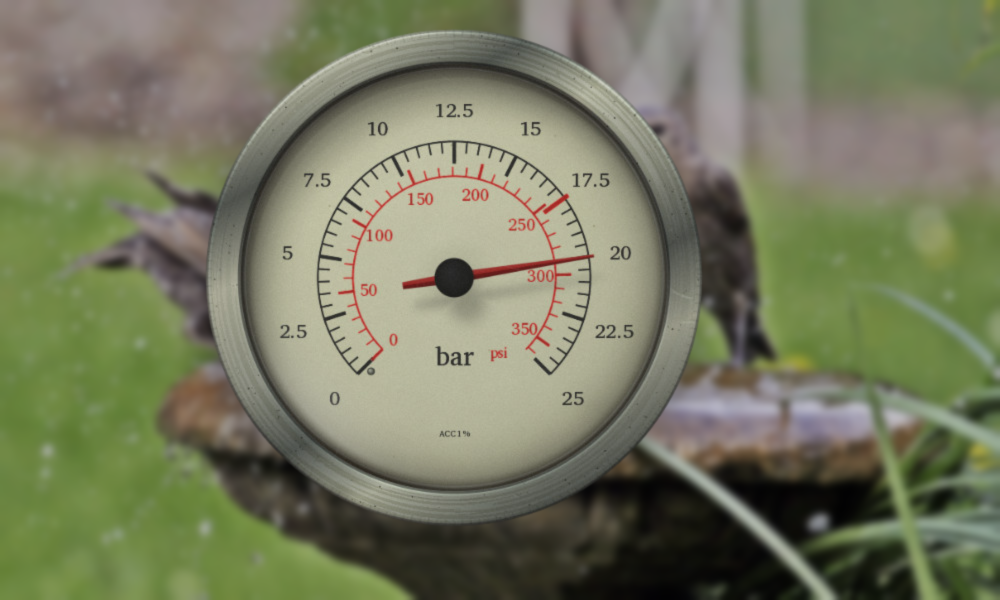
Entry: value=20 unit=bar
